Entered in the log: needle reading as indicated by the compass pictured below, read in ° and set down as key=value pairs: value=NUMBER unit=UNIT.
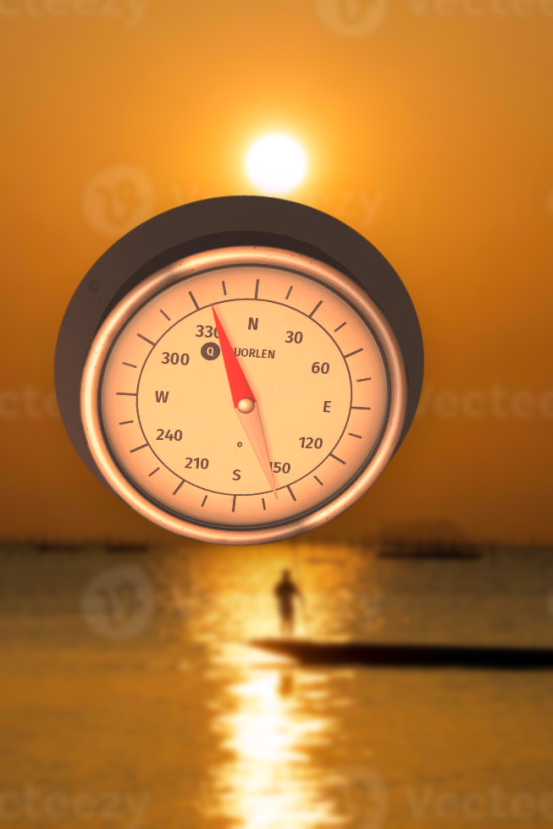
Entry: value=337.5 unit=°
